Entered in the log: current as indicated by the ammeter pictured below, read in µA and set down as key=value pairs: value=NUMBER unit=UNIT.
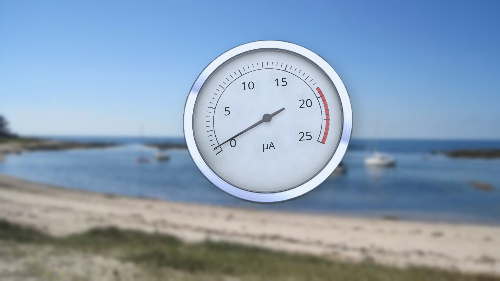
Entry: value=0.5 unit=µA
